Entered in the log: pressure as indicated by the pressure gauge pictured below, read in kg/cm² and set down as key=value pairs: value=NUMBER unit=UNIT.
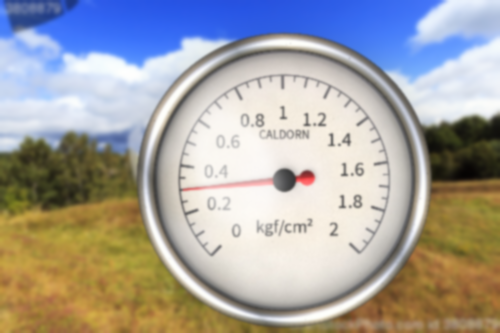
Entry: value=0.3 unit=kg/cm²
